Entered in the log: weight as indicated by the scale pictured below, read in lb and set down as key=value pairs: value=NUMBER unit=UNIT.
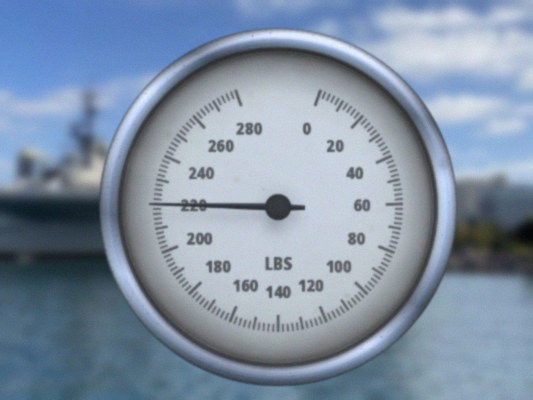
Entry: value=220 unit=lb
